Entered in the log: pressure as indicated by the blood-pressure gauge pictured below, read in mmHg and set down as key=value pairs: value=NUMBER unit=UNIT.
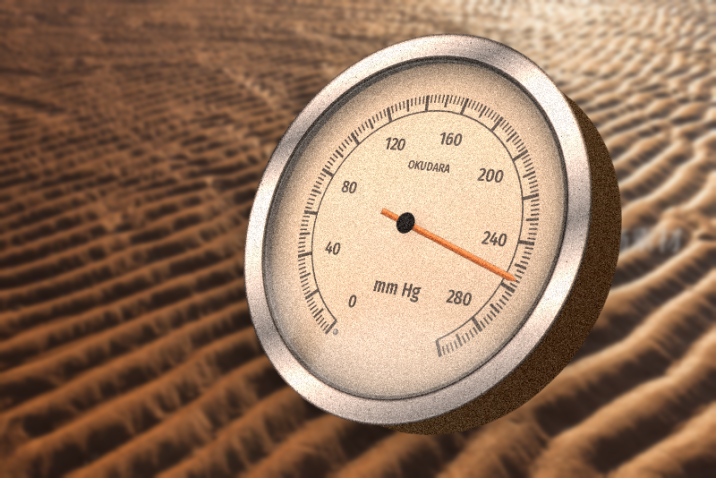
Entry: value=256 unit=mmHg
